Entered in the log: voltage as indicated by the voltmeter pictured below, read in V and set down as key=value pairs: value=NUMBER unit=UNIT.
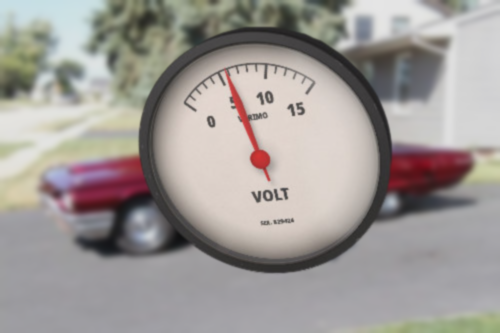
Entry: value=6 unit=V
